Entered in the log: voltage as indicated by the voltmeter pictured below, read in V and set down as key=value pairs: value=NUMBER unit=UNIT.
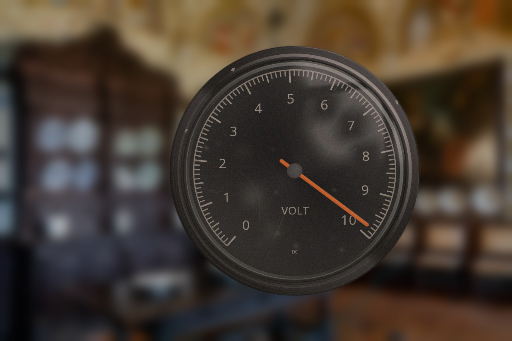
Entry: value=9.8 unit=V
